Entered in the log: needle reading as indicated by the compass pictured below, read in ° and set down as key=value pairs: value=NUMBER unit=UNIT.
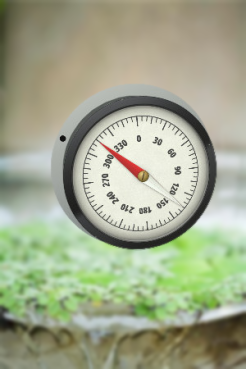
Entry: value=315 unit=°
